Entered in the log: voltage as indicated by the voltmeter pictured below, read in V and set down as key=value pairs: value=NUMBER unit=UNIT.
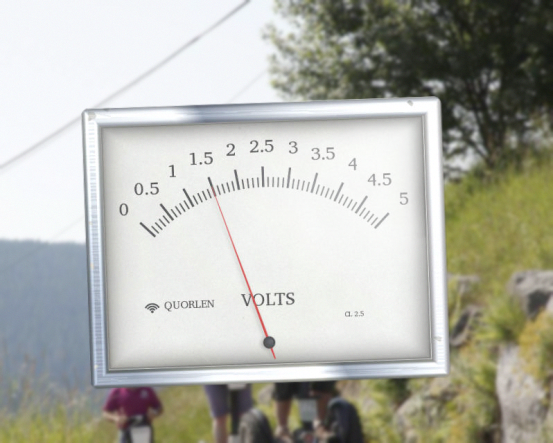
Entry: value=1.5 unit=V
